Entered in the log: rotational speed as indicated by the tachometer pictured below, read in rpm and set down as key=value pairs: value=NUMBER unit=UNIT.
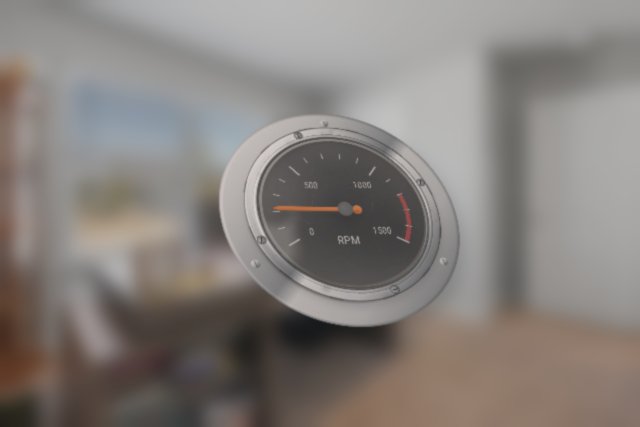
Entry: value=200 unit=rpm
